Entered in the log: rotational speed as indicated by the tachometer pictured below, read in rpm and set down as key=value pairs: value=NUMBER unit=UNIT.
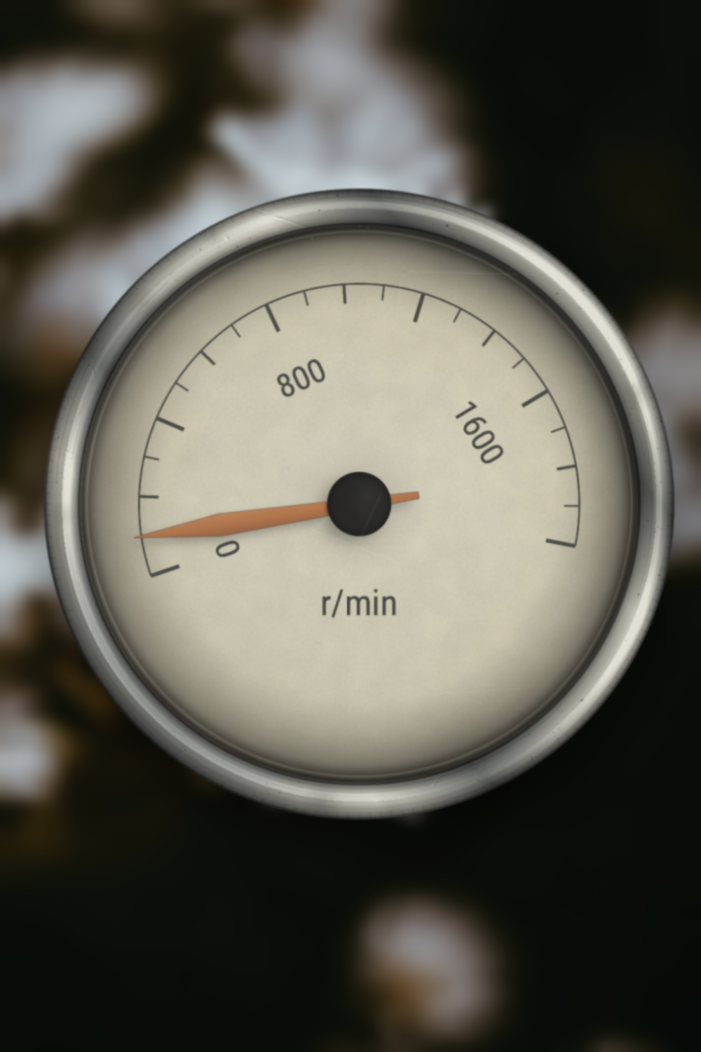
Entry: value=100 unit=rpm
